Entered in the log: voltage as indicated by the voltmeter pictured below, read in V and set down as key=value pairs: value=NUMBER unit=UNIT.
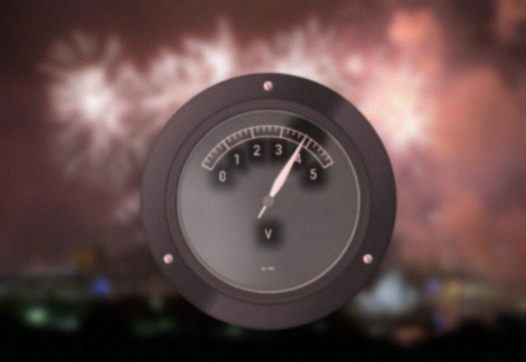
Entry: value=3.8 unit=V
